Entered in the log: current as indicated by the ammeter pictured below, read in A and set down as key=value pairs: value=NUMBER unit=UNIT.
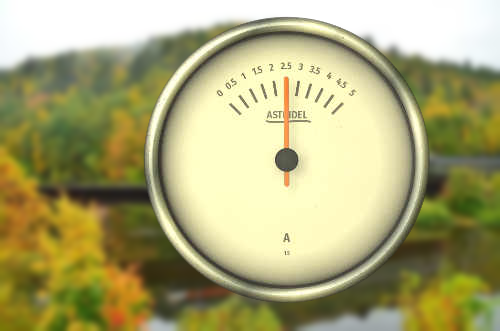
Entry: value=2.5 unit=A
